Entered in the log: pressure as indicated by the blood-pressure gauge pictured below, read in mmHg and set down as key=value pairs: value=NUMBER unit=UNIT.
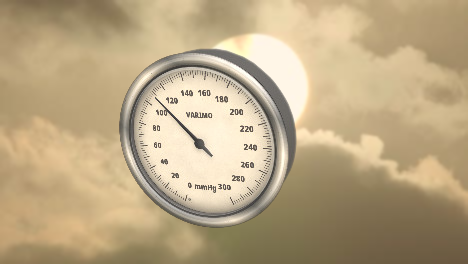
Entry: value=110 unit=mmHg
